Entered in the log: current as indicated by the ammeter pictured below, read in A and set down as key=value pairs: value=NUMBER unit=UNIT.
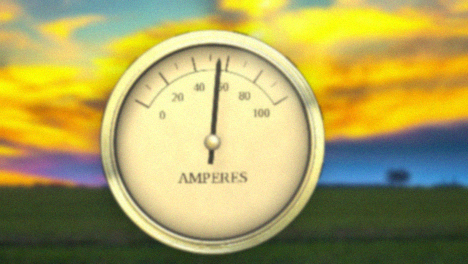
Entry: value=55 unit=A
